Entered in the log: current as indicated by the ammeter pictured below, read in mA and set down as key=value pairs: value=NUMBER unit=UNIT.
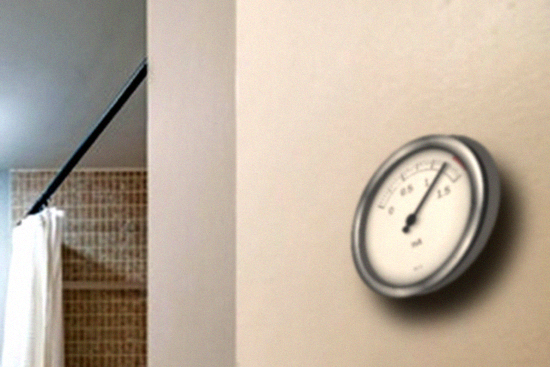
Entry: value=1.25 unit=mA
